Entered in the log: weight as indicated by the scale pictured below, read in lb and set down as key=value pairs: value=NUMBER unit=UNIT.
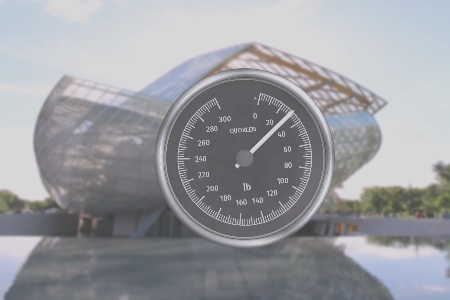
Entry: value=30 unit=lb
